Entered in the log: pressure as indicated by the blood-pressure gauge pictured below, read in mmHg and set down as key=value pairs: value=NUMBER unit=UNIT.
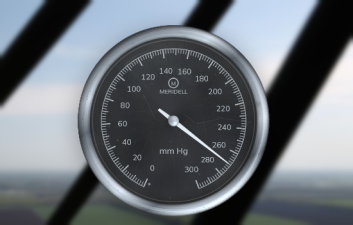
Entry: value=270 unit=mmHg
